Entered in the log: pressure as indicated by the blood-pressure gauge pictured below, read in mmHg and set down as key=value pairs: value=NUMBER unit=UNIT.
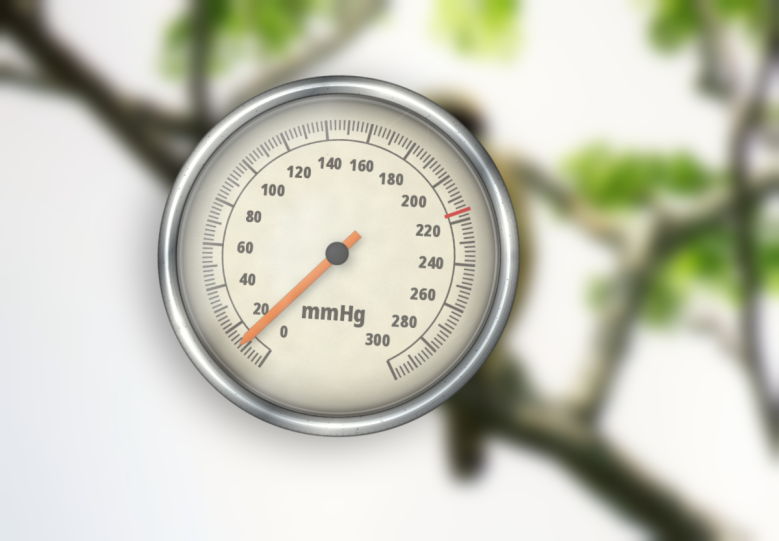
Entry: value=12 unit=mmHg
